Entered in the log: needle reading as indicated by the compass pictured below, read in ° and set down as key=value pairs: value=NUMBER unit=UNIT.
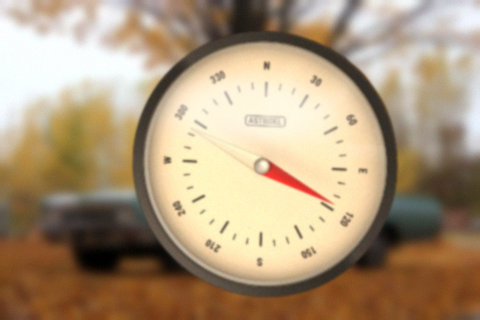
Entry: value=115 unit=°
